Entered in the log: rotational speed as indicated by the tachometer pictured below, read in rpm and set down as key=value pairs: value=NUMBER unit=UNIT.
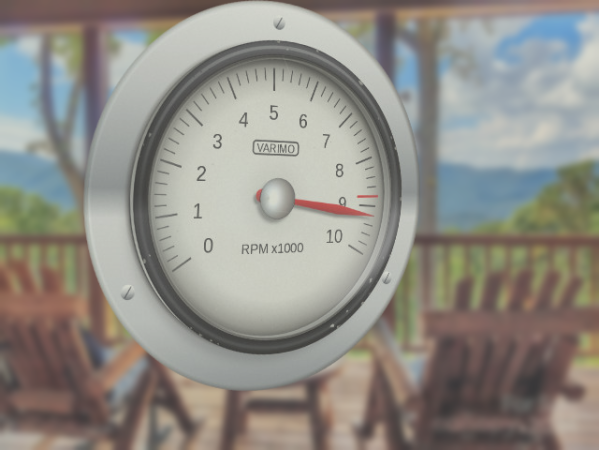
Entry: value=9200 unit=rpm
